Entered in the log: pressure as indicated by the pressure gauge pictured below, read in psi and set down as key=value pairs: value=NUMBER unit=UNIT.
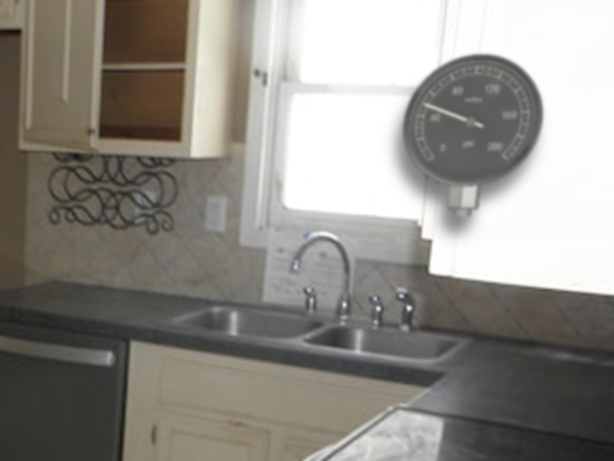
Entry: value=50 unit=psi
